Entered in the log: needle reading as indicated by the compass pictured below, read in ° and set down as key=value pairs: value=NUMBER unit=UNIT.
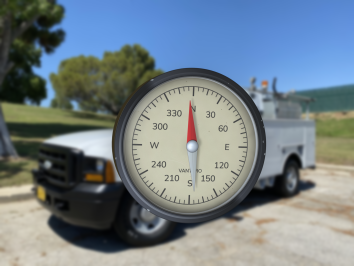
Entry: value=355 unit=°
